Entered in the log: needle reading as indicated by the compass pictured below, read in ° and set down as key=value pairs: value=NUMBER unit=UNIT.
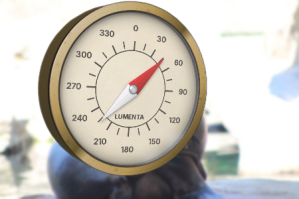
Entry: value=45 unit=°
